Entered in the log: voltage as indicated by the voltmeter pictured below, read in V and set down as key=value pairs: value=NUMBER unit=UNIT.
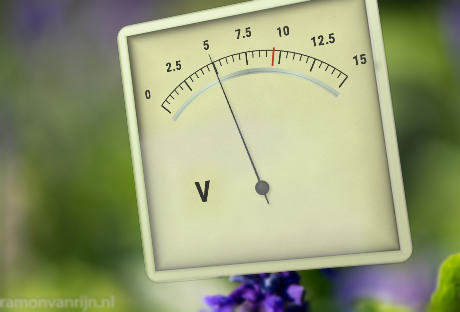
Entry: value=5 unit=V
